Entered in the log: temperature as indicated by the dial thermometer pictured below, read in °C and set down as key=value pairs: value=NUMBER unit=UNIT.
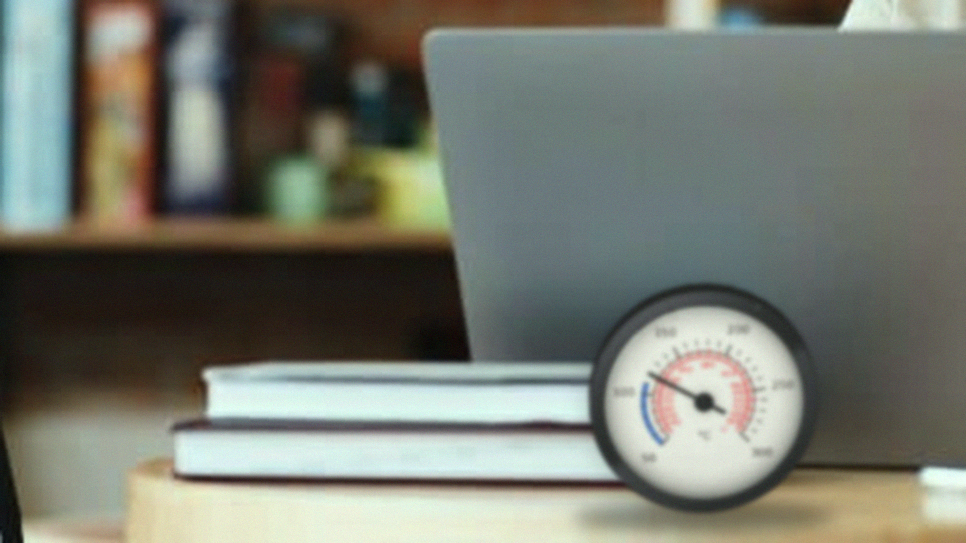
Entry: value=120 unit=°C
